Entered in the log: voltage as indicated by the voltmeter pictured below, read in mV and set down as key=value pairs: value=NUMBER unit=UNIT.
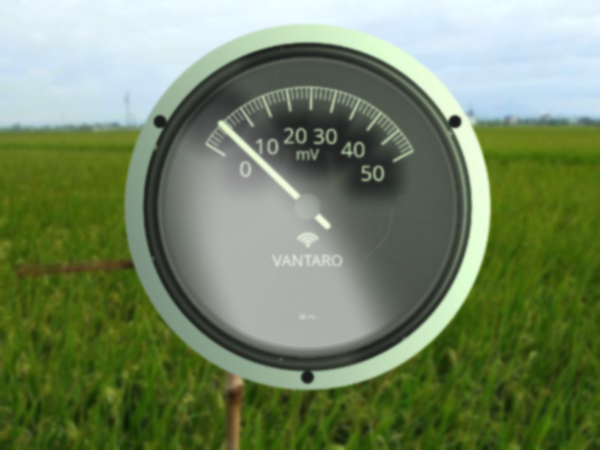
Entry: value=5 unit=mV
